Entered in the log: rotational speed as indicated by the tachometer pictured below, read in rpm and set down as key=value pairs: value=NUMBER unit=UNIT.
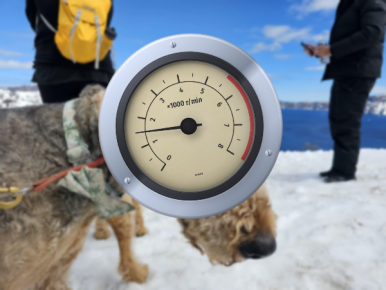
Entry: value=1500 unit=rpm
